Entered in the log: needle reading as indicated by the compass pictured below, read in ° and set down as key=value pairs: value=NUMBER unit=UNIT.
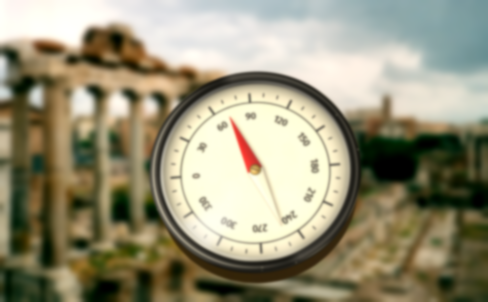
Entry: value=70 unit=°
